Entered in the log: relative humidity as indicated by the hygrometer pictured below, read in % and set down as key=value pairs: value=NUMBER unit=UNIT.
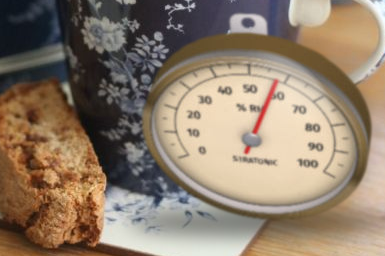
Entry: value=57.5 unit=%
